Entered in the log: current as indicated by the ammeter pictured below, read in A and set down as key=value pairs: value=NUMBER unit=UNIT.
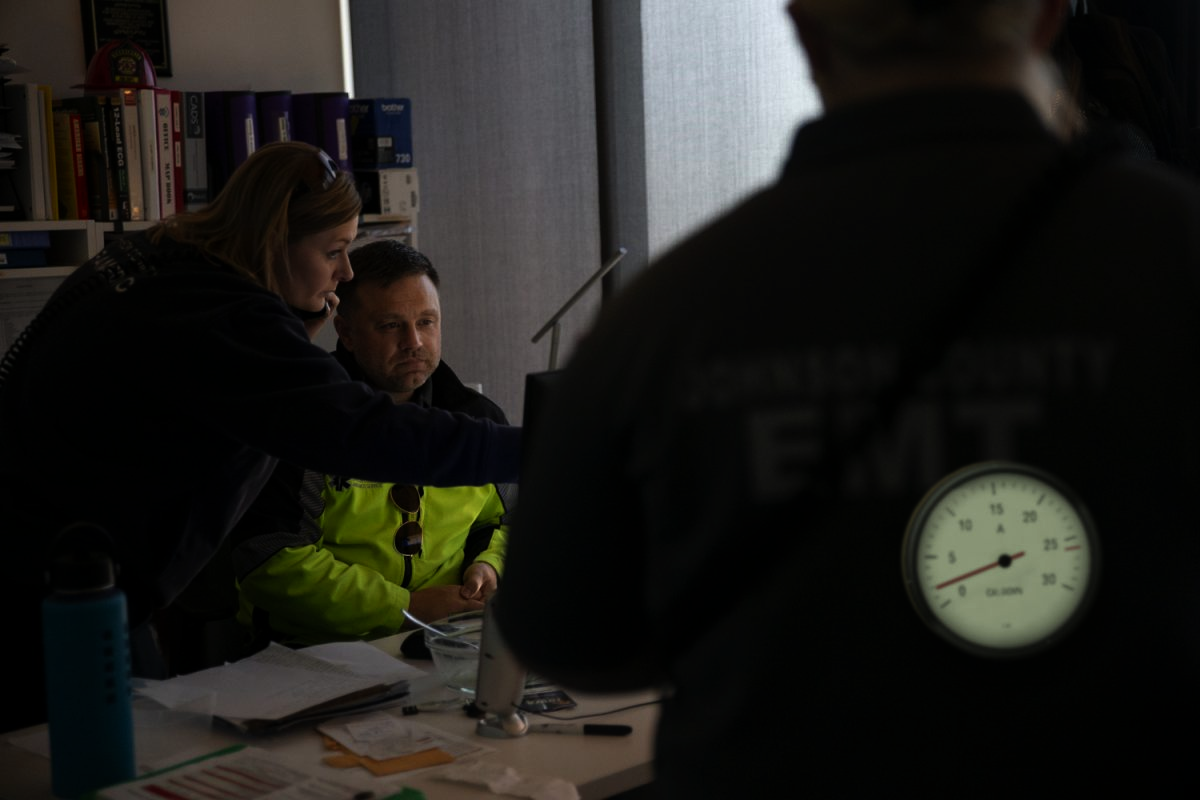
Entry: value=2 unit=A
